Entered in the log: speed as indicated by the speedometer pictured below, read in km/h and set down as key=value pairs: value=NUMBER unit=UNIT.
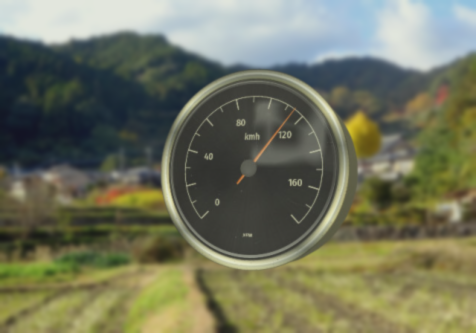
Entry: value=115 unit=km/h
